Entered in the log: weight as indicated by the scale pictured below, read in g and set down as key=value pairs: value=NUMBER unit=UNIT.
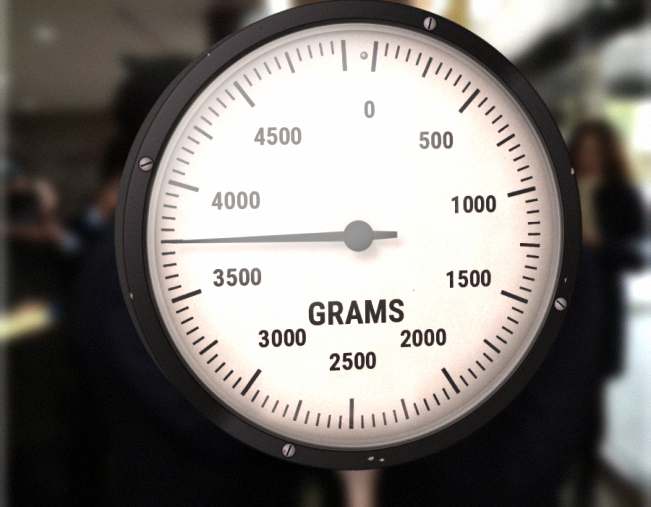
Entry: value=3750 unit=g
